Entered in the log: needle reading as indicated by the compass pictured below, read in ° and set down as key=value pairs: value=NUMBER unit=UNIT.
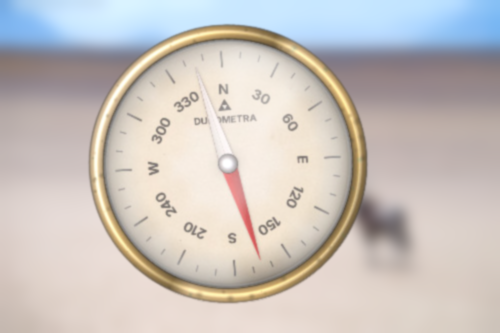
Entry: value=165 unit=°
